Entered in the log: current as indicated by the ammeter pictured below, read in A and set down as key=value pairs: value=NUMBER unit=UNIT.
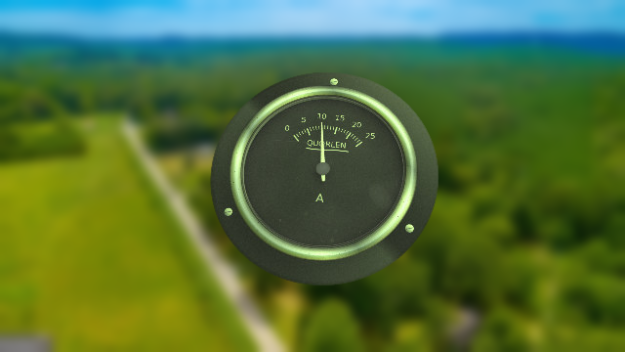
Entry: value=10 unit=A
